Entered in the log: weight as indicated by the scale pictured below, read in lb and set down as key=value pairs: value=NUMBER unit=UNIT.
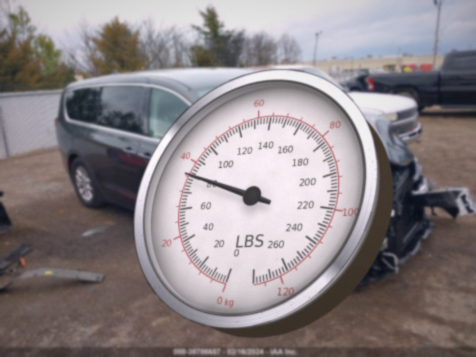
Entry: value=80 unit=lb
